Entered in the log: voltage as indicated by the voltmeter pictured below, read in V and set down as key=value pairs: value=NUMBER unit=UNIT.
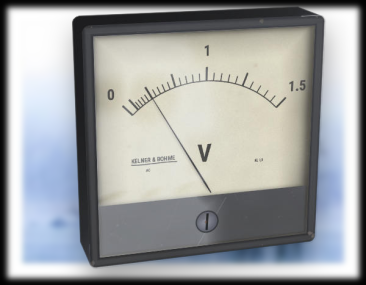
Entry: value=0.5 unit=V
